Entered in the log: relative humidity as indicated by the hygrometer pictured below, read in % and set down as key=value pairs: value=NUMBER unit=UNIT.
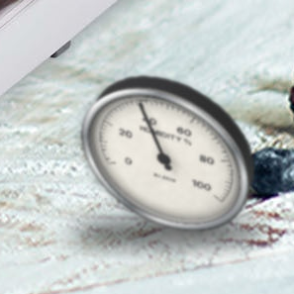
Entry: value=40 unit=%
